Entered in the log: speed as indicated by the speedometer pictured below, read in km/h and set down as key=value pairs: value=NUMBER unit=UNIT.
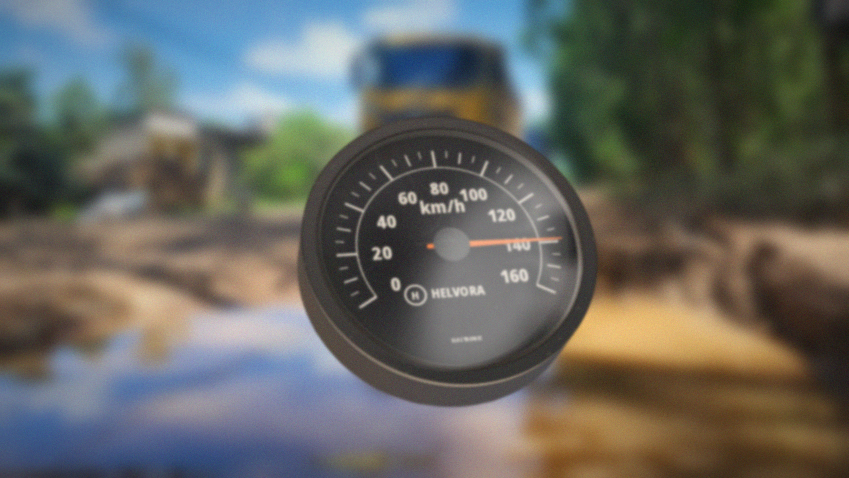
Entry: value=140 unit=km/h
